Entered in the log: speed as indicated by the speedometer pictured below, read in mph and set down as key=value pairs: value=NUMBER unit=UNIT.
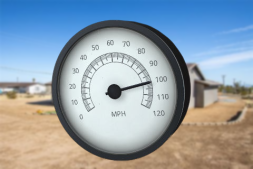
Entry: value=100 unit=mph
